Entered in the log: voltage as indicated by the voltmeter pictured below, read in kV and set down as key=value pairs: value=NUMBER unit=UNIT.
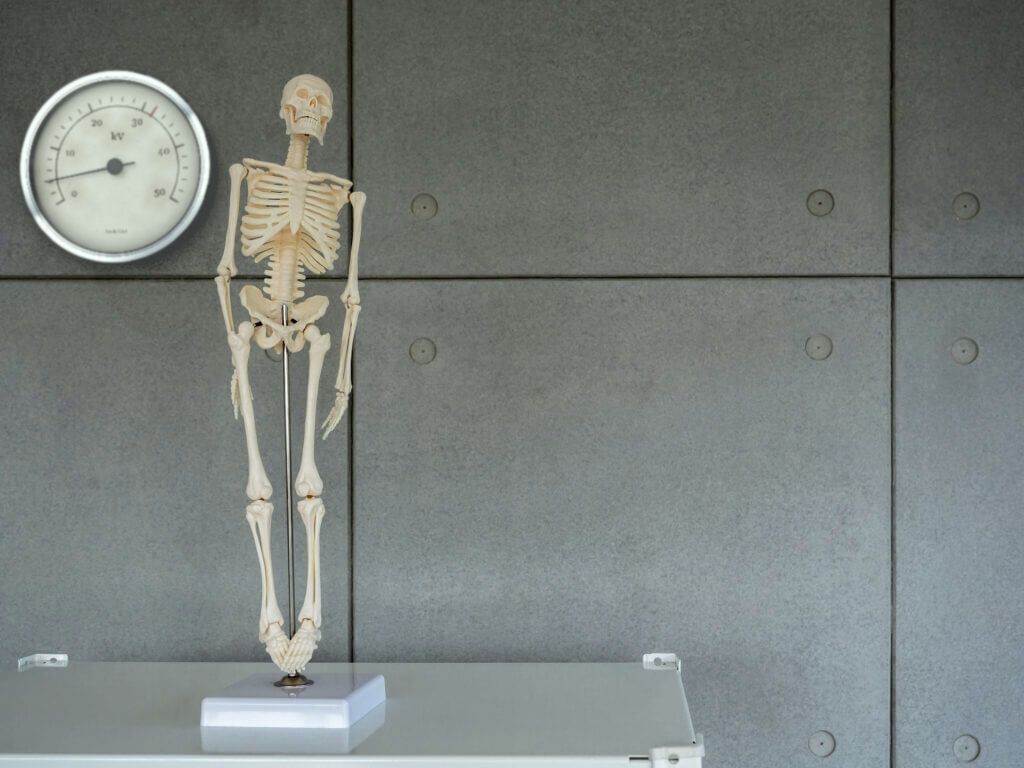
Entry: value=4 unit=kV
